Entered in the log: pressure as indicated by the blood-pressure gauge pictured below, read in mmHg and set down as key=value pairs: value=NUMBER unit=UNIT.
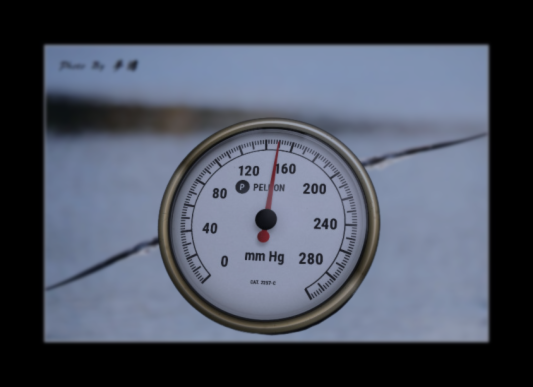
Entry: value=150 unit=mmHg
